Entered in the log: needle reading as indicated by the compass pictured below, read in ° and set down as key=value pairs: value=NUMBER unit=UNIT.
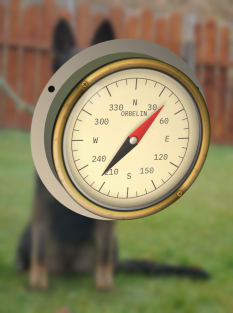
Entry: value=40 unit=°
